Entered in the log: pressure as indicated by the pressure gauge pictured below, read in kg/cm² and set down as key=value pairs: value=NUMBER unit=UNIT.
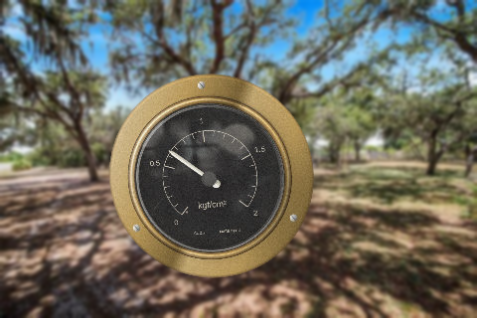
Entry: value=0.65 unit=kg/cm²
